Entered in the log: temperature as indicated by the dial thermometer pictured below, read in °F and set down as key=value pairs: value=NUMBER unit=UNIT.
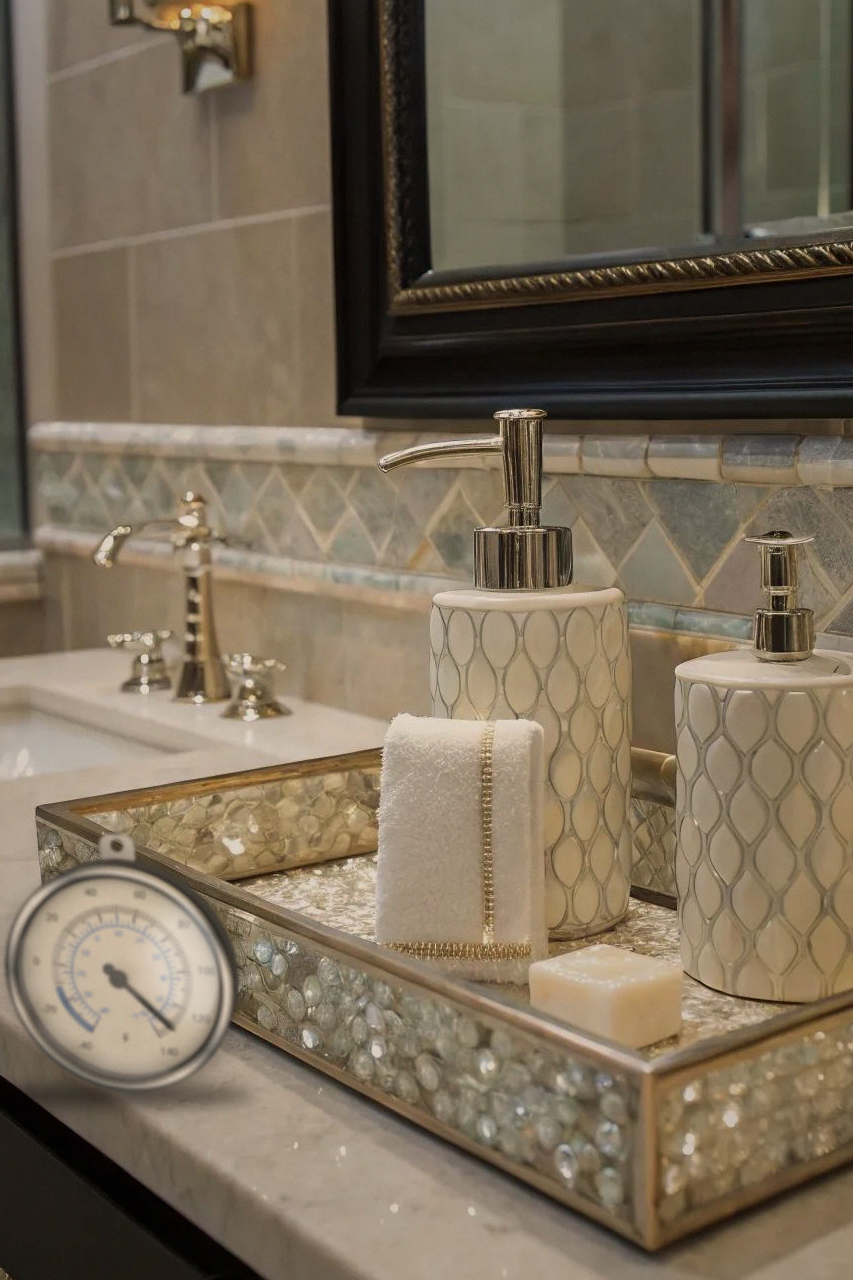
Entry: value=130 unit=°F
